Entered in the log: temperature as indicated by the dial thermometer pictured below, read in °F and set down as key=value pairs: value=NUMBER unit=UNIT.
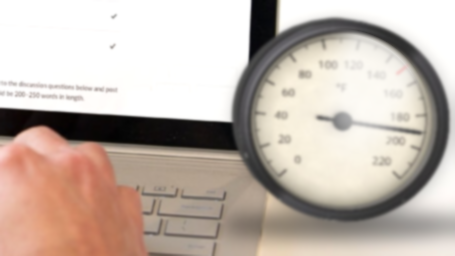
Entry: value=190 unit=°F
